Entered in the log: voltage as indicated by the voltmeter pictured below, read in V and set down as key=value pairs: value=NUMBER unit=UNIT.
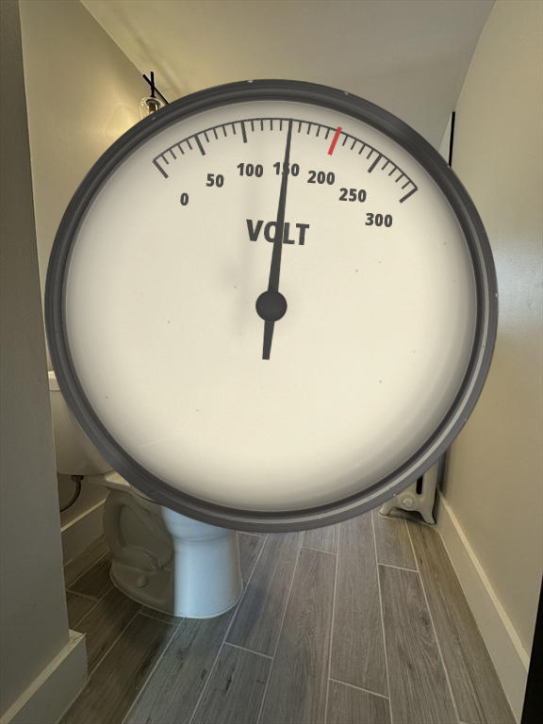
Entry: value=150 unit=V
